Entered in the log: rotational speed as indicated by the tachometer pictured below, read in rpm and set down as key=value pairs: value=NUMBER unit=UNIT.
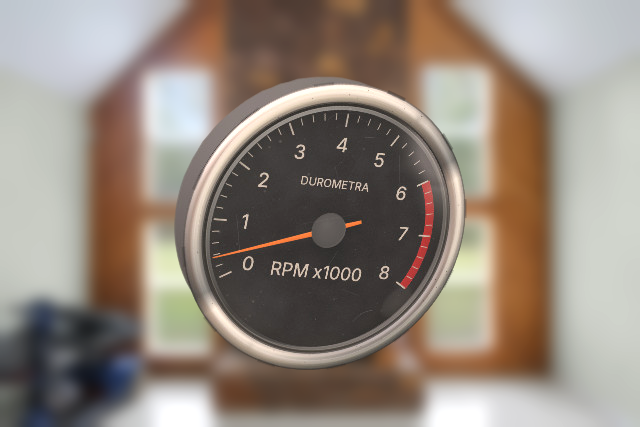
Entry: value=400 unit=rpm
